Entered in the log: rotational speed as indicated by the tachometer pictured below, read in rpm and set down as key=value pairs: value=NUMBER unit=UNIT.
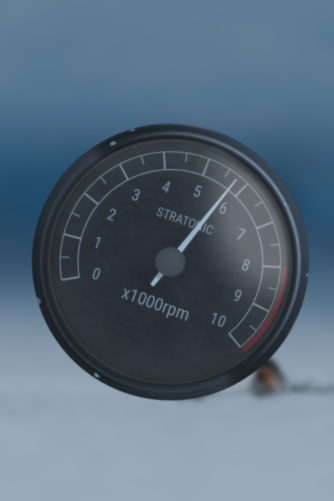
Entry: value=5750 unit=rpm
